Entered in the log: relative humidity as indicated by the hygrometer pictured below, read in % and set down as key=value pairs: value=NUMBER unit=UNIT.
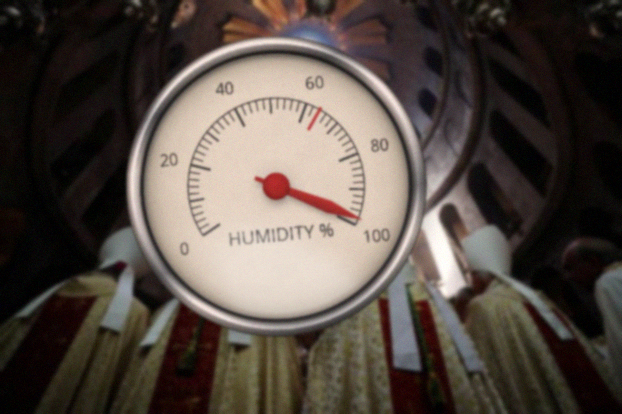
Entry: value=98 unit=%
